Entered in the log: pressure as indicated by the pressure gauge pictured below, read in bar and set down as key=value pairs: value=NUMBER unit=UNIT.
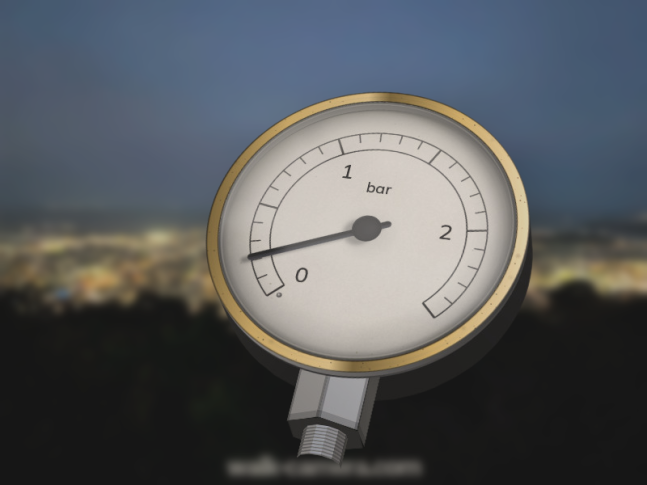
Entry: value=0.2 unit=bar
